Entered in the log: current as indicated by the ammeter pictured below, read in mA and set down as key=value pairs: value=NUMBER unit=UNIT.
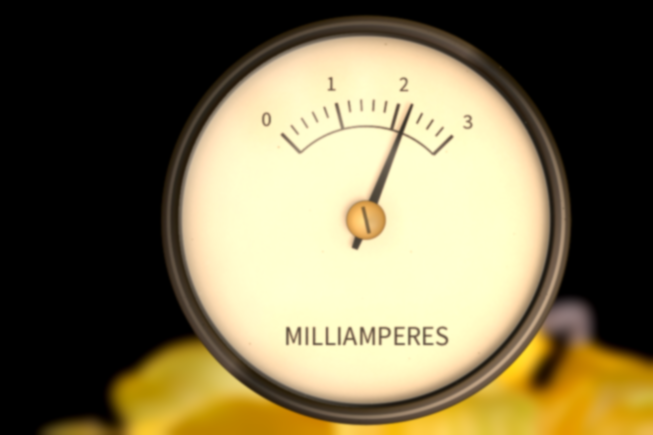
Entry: value=2.2 unit=mA
